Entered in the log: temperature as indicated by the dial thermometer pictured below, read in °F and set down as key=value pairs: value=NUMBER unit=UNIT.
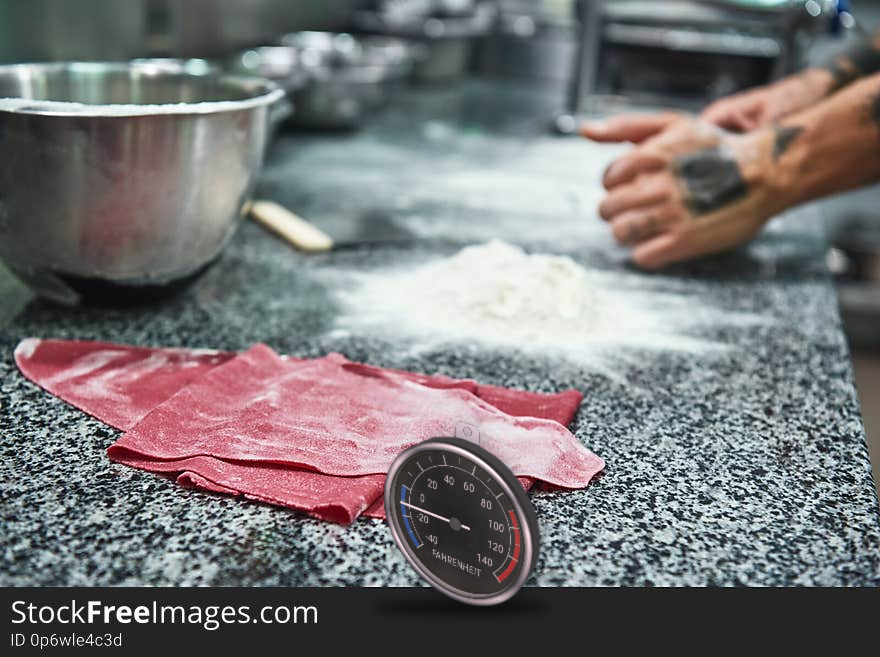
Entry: value=-10 unit=°F
